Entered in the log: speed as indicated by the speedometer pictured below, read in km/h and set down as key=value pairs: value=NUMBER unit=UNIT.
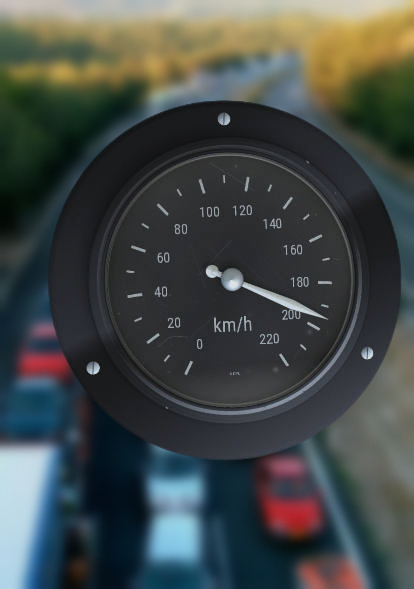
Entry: value=195 unit=km/h
